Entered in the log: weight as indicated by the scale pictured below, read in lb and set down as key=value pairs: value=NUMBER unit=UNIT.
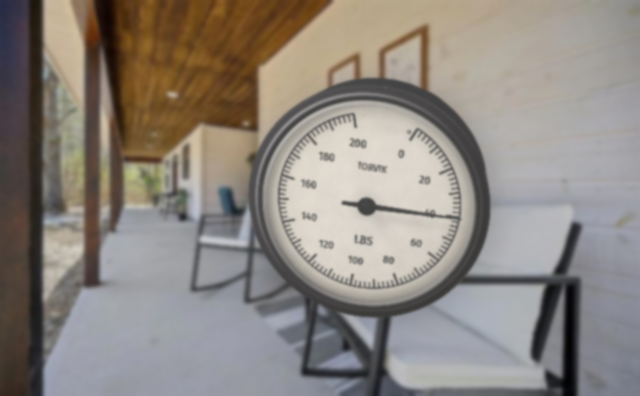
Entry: value=40 unit=lb
